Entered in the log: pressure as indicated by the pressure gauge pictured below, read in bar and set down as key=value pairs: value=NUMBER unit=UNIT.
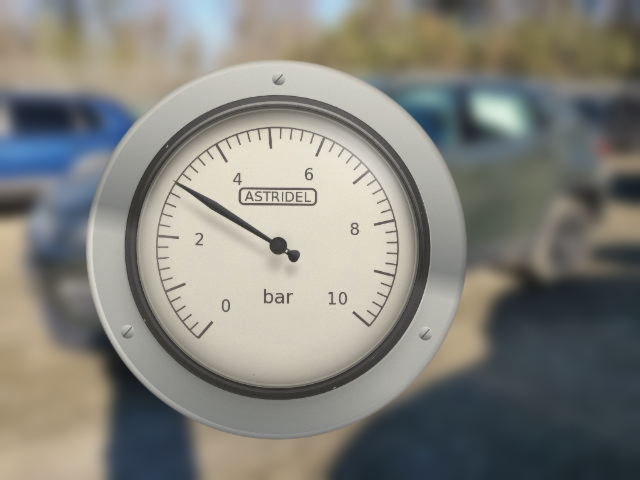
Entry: value=3 unit=bar
